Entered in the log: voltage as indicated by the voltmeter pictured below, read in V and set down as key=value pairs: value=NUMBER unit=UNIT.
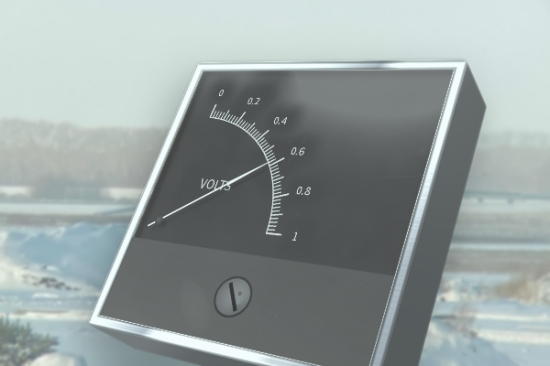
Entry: value=0.6 unit=V
